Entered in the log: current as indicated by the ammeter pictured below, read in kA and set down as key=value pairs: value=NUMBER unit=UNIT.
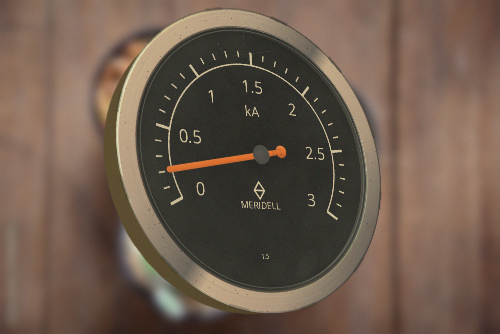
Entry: value=0.2 unit=kA
